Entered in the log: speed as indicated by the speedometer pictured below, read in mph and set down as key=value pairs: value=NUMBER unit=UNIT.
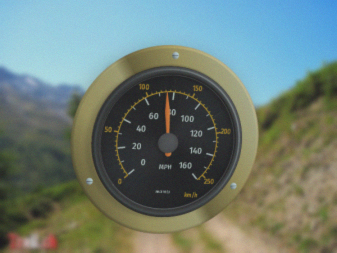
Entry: value=75 unit=mph
